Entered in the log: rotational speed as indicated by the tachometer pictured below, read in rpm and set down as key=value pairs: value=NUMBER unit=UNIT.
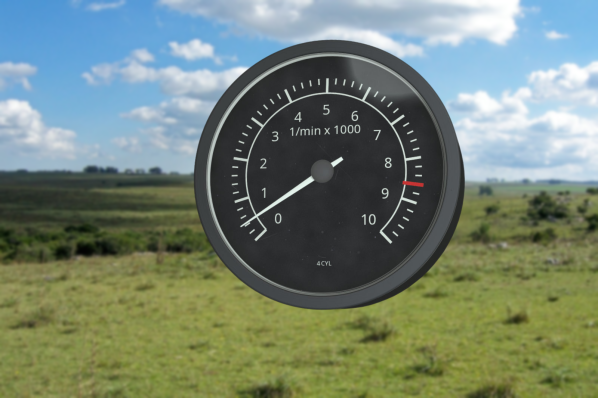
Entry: value=400 unit=rpm
